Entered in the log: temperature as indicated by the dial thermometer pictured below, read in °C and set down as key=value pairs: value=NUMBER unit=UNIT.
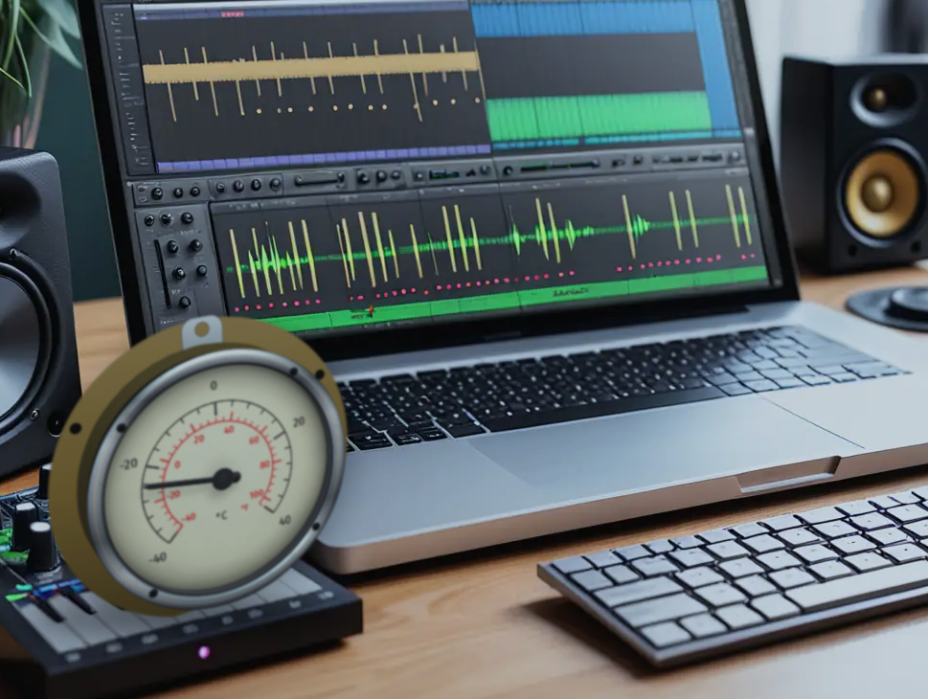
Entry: value=-24 unit=°C
